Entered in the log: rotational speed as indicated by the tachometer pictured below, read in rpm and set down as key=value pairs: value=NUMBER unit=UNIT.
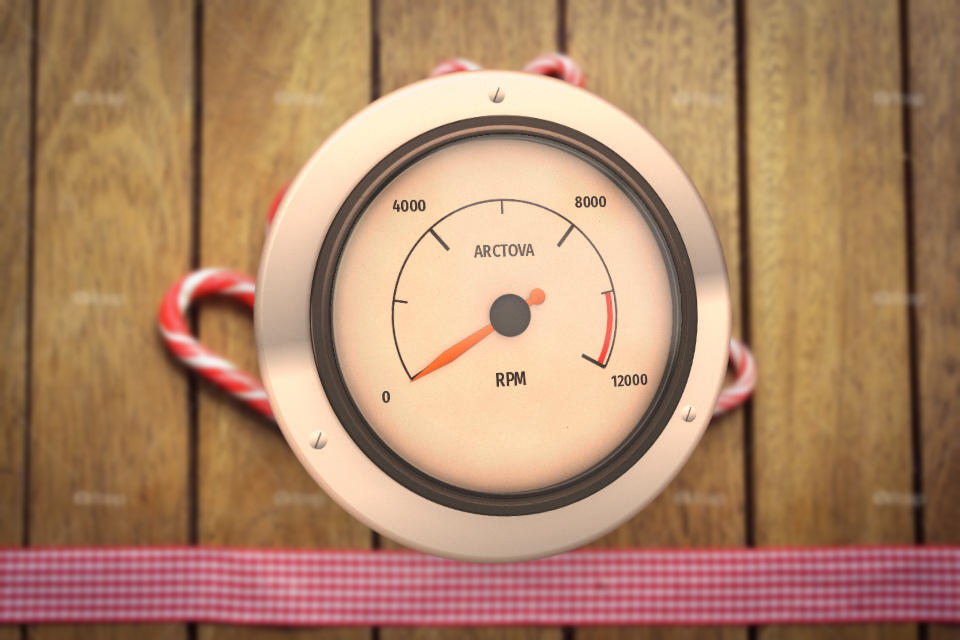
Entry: value=0 unit=rpm
